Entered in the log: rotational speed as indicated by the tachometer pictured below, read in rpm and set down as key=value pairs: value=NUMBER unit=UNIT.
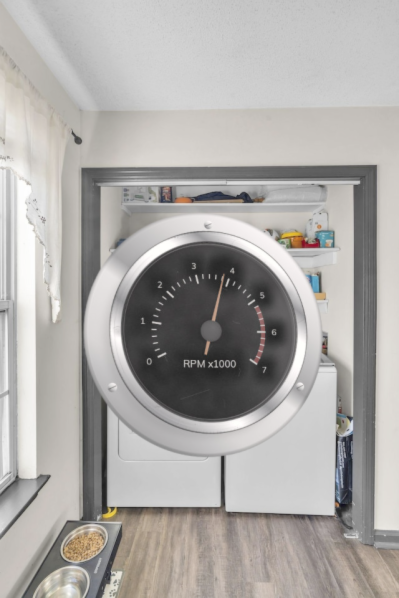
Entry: value=3800 unit=rpm
